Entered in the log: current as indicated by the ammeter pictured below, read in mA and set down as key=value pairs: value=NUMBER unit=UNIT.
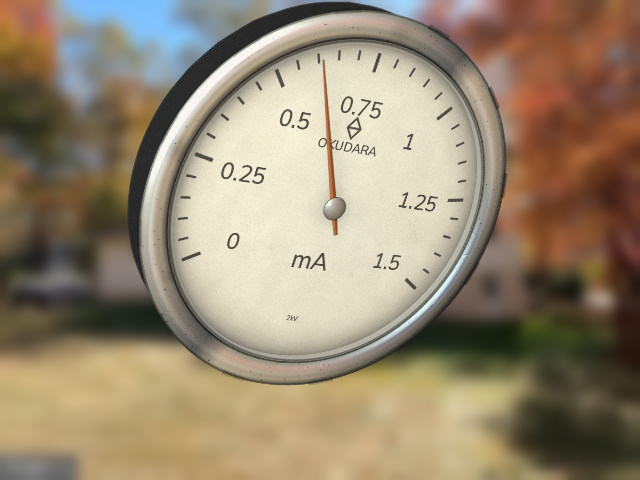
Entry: value=0.6 unit=mA
